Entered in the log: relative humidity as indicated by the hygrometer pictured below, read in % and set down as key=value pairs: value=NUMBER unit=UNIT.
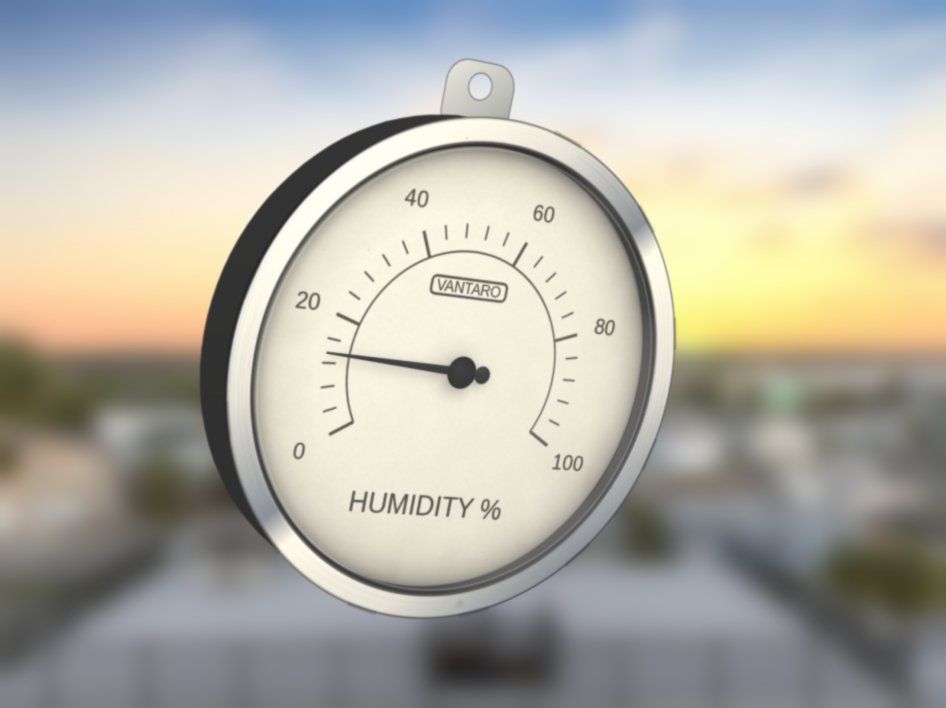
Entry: value=14 unit=%
